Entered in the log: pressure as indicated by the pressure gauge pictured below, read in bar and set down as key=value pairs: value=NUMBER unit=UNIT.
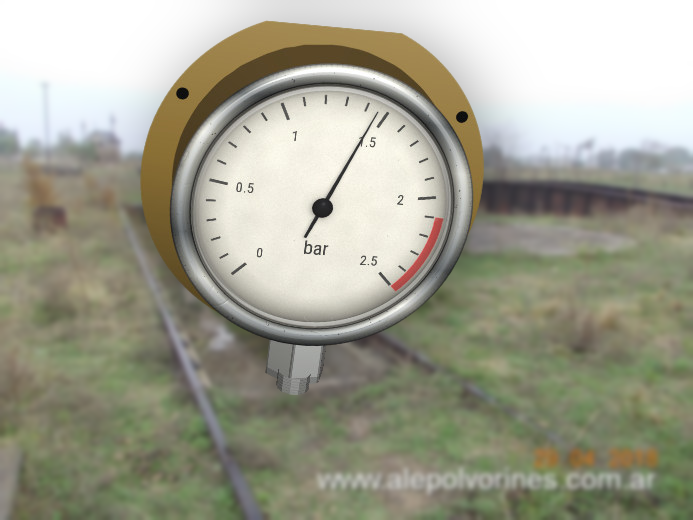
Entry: value=1.45 unit=bar
